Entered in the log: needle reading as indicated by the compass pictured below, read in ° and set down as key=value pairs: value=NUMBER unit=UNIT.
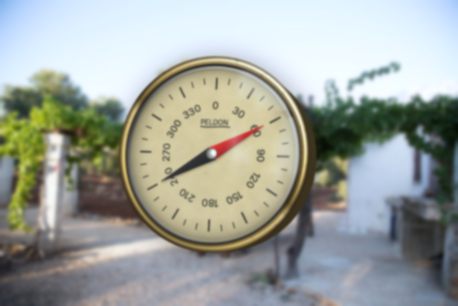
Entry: value=60 unit=°
